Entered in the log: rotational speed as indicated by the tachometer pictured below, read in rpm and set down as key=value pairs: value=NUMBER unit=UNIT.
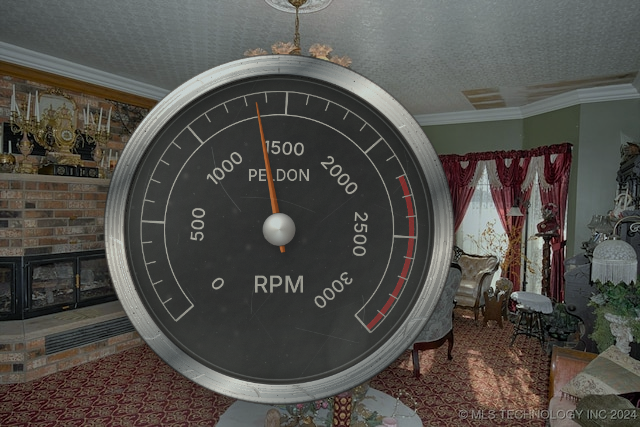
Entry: value=1350 unit=rpm
